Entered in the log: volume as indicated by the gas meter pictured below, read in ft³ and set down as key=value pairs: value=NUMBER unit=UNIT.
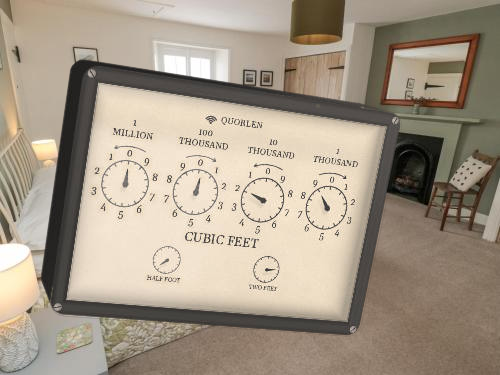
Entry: value=1900 unit=ft³
